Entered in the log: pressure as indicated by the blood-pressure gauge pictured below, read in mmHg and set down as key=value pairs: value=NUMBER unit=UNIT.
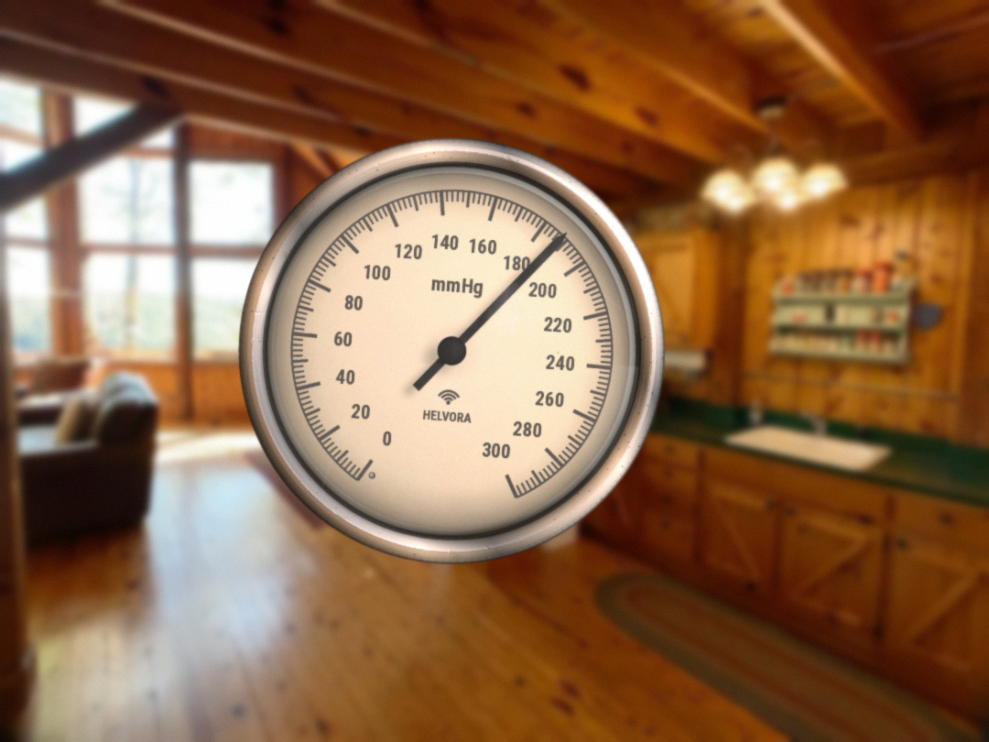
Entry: value=188 unit=mmHg
